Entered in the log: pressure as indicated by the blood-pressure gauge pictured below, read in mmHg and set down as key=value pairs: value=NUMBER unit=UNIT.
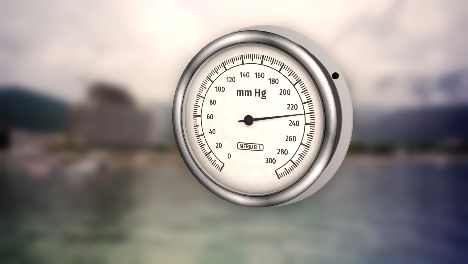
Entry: value=230 unit=mmHg
